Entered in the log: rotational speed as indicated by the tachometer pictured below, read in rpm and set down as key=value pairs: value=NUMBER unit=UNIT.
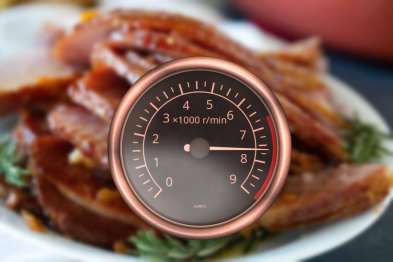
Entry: value=7625 unit=rpm
